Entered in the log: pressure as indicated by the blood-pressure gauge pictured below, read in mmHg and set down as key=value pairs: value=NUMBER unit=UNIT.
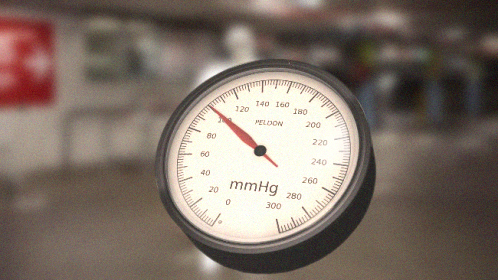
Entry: value=100 unit=mmHg
